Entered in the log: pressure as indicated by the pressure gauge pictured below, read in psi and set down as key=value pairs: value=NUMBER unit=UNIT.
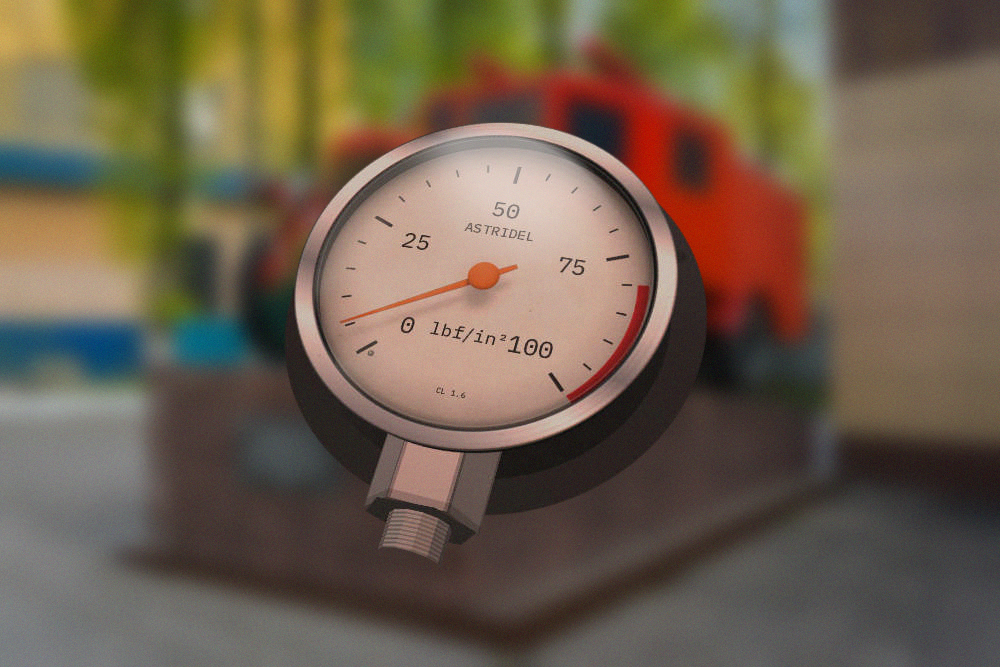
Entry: value=5 unit=psi
